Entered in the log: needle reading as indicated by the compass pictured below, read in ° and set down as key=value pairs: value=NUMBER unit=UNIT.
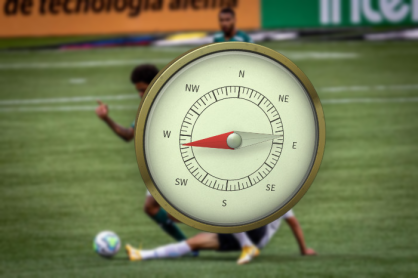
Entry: value=260 unit=°
